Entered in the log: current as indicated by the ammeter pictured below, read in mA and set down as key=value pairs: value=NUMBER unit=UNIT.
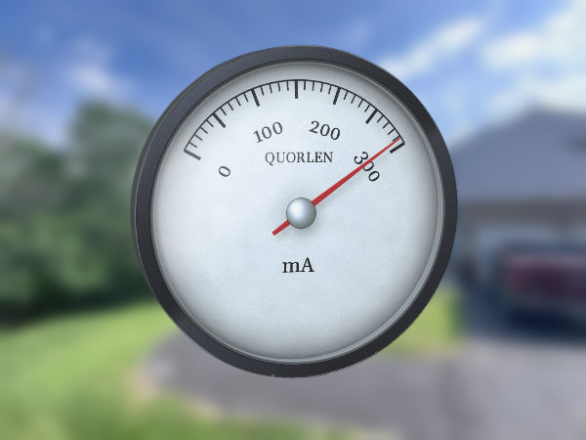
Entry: value=290 unit=mA
